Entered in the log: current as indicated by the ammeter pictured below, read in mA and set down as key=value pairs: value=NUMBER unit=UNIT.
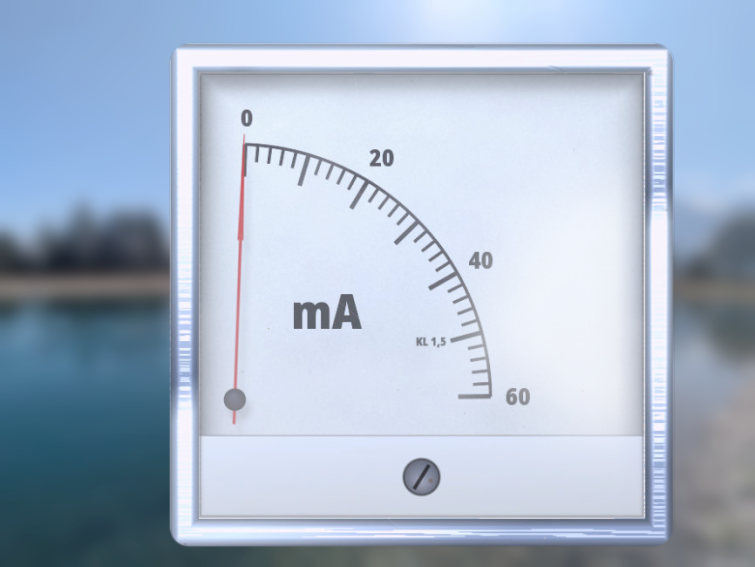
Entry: value=0 unit=mA
